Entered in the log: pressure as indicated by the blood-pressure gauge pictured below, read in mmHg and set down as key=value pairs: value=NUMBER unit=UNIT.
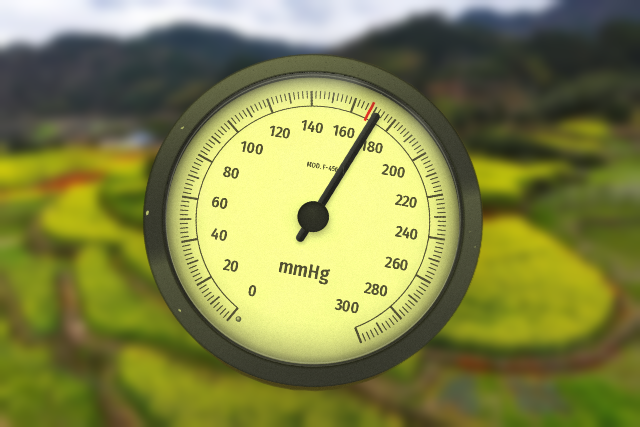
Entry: value=172 unit=mmHg
